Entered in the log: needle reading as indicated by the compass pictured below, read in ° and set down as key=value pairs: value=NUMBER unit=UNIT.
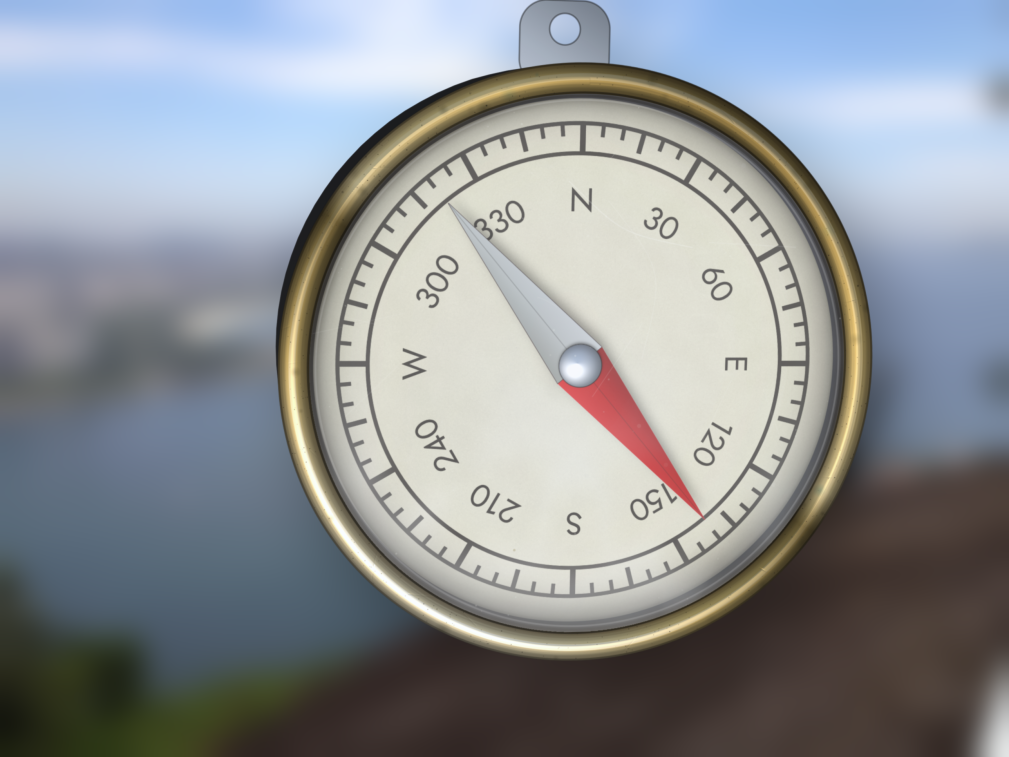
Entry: value=140 unit=°
